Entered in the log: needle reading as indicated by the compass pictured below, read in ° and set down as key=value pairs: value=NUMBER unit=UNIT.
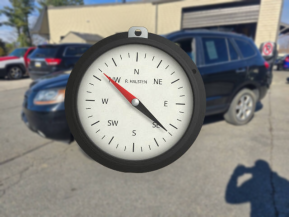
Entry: value=310 unit=°
